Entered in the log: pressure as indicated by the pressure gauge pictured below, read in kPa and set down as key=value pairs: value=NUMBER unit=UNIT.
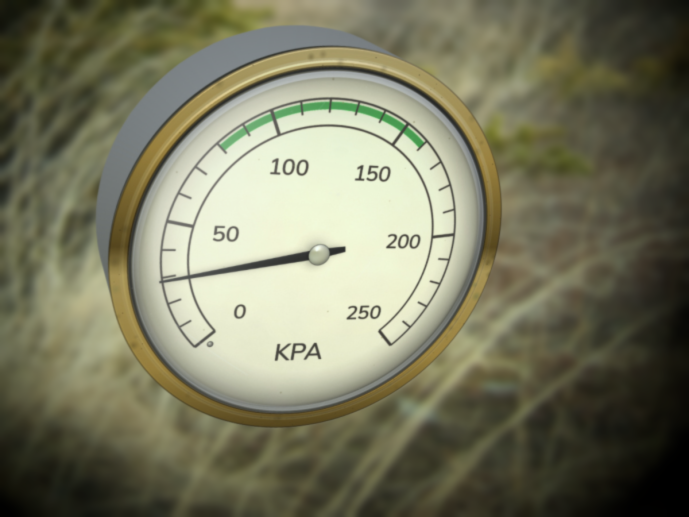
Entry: value=30 unit=kPa
